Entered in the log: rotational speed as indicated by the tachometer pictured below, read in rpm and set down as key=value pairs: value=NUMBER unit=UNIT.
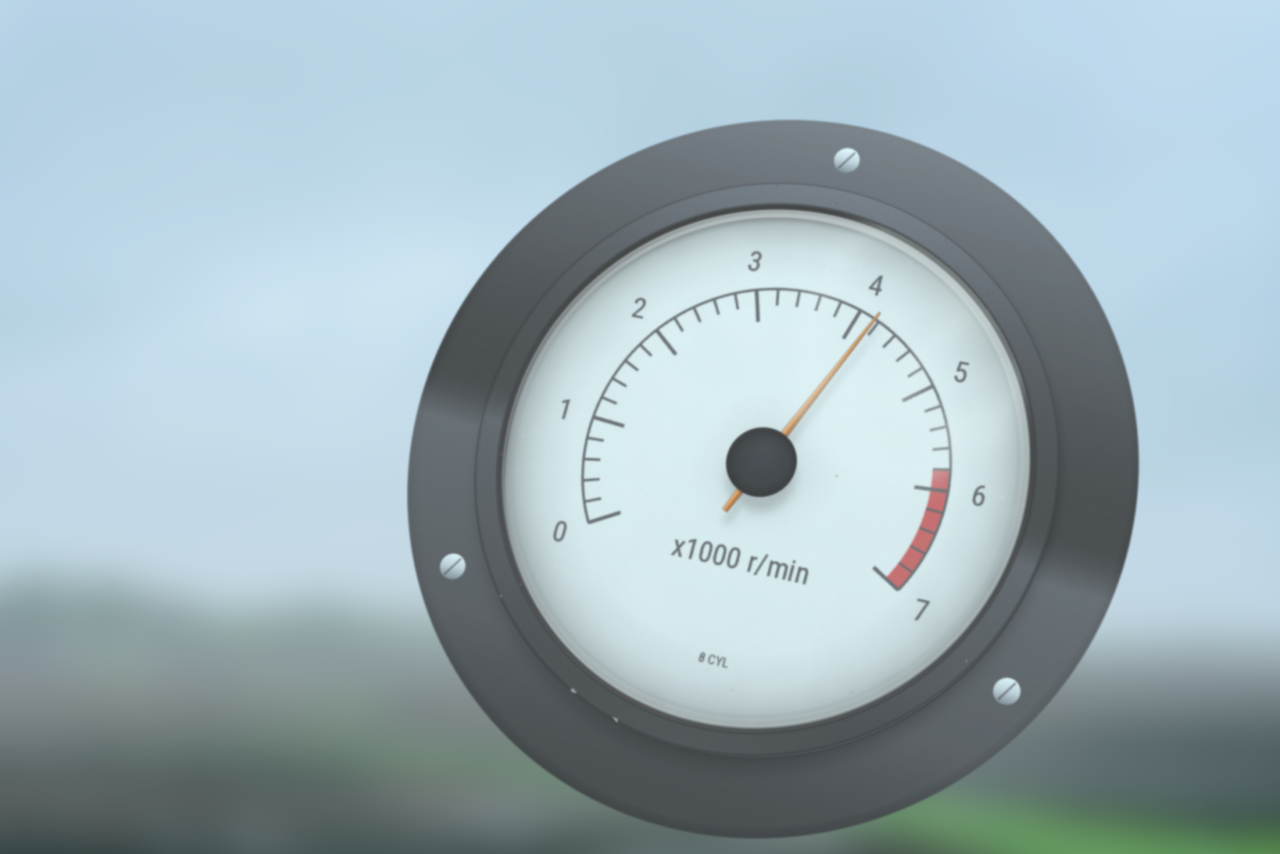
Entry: value=4200 unit=rpm
